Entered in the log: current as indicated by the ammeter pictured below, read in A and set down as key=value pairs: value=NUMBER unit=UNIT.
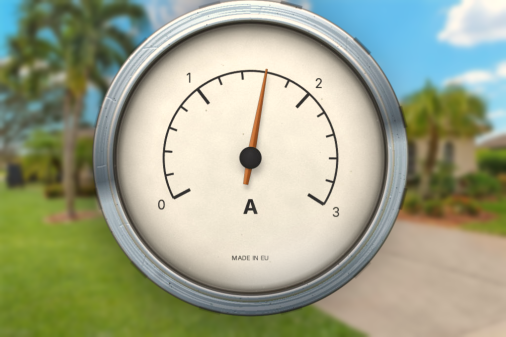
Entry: value=1.6 unit=A
